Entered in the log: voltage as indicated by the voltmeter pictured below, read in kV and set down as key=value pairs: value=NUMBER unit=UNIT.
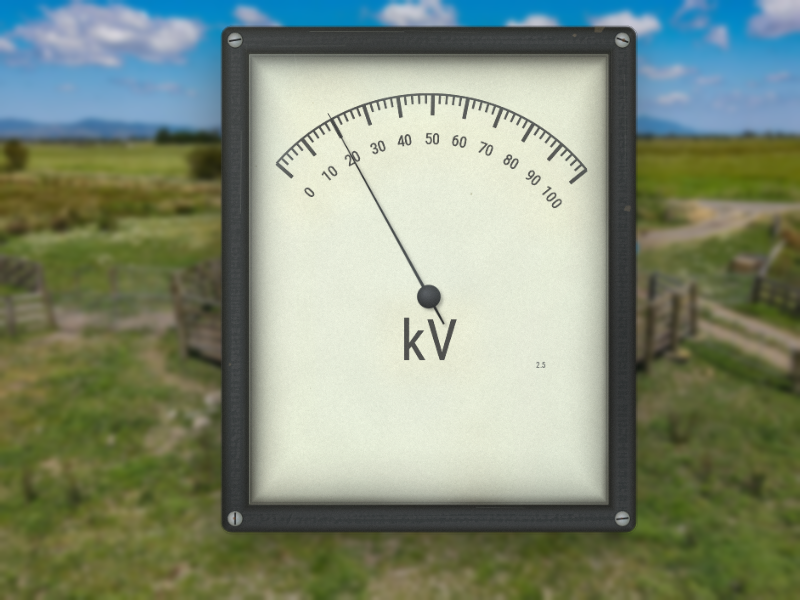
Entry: value=20 unit=kV
